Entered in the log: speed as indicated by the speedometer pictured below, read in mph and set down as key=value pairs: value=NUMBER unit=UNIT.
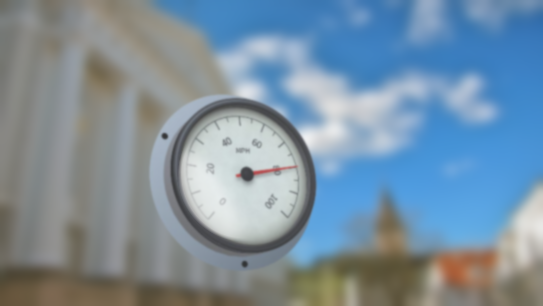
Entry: value=80 unit=mph
